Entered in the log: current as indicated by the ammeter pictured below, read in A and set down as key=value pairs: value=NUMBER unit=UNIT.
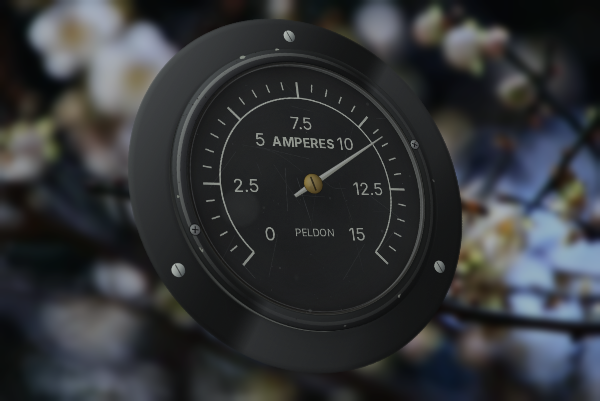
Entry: value=10.75 unit=A
